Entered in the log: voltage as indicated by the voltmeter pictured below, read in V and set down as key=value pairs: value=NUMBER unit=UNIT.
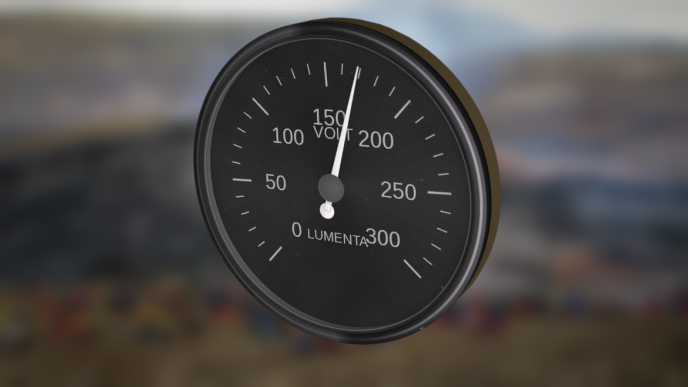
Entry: value=170 unit=V
